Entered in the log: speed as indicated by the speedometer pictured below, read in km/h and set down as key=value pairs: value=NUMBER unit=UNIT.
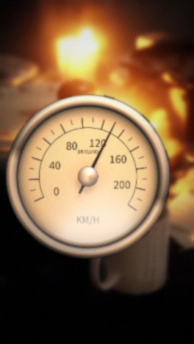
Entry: value=130 unit=km/h
